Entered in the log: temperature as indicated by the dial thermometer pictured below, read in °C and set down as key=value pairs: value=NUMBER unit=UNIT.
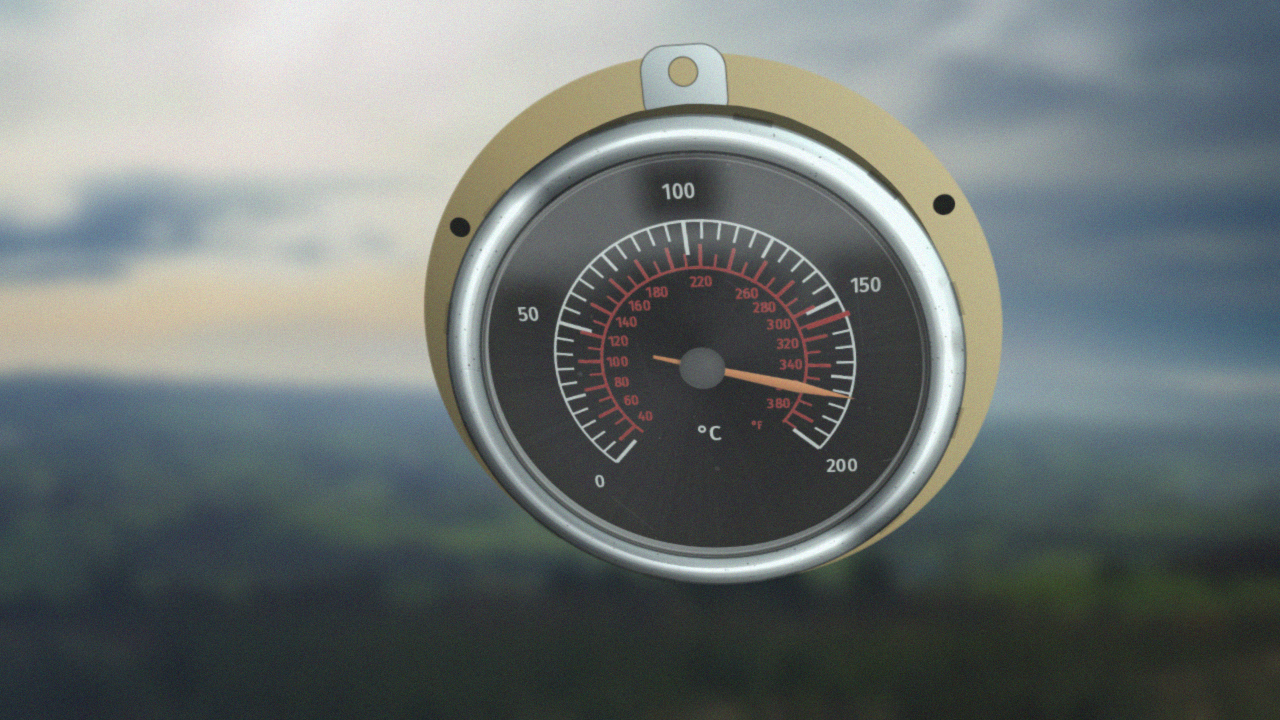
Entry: value=180 unit=°C
